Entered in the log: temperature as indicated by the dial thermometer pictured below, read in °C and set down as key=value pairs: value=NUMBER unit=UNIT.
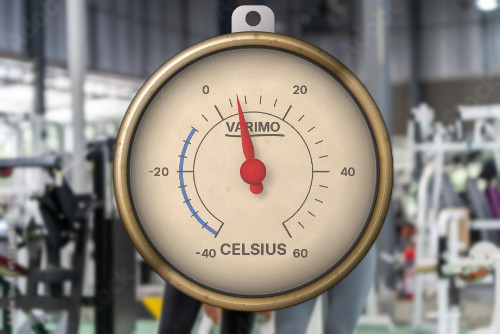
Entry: value=6 unit=°C
